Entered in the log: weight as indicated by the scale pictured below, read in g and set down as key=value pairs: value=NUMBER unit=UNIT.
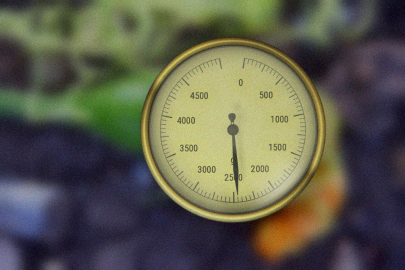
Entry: value=2450 unit=g
